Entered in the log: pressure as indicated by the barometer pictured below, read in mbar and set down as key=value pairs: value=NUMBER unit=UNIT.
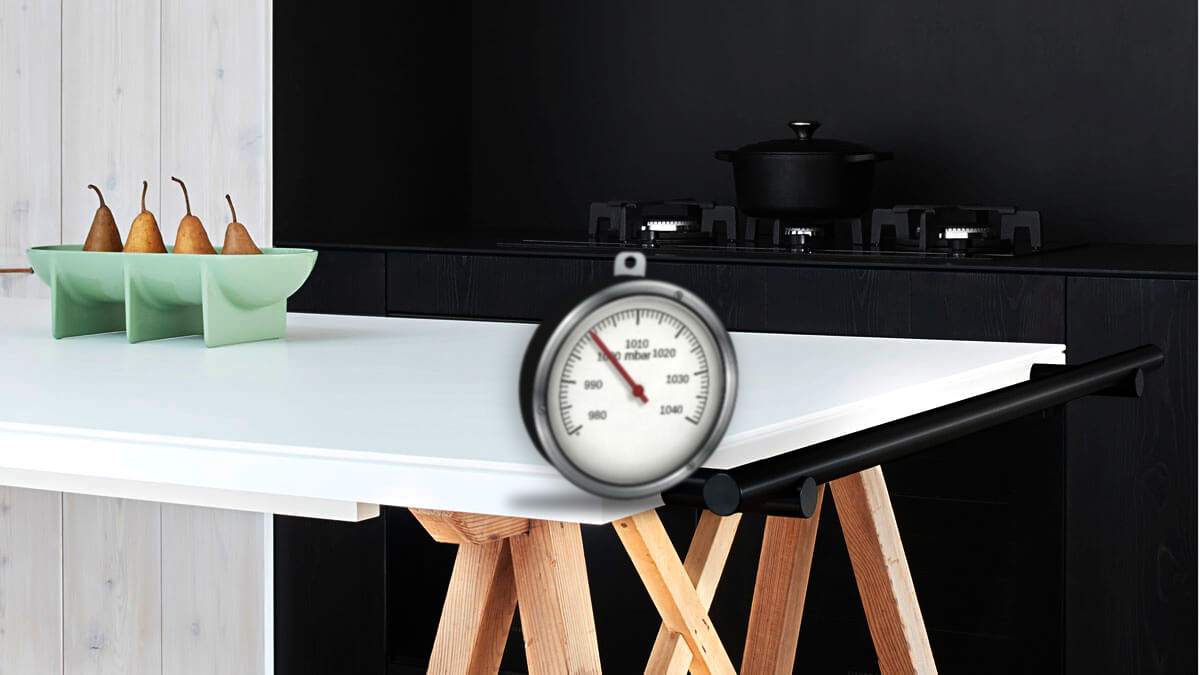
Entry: value=1000 unit=mbar
